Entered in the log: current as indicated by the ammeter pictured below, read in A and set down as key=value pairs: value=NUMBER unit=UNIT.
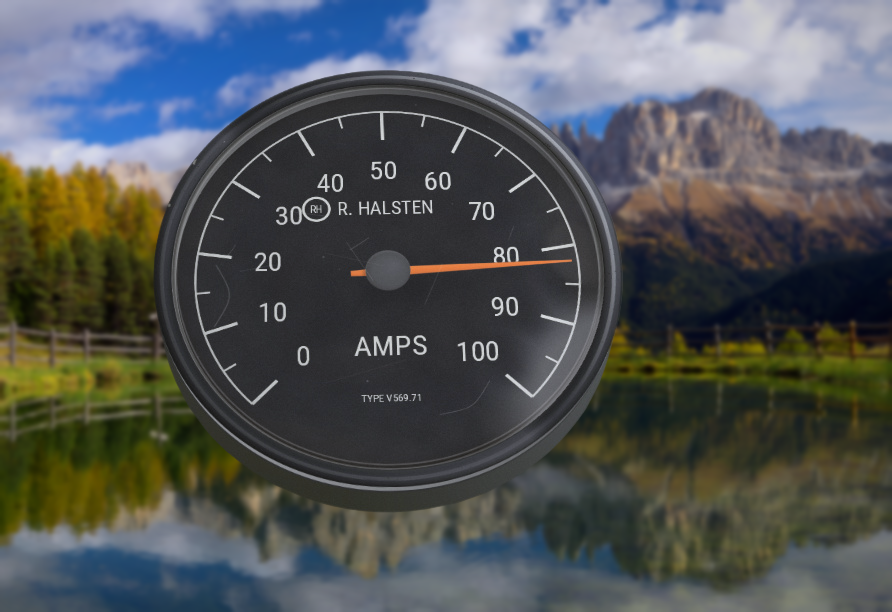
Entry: value=82.5 unit=A
